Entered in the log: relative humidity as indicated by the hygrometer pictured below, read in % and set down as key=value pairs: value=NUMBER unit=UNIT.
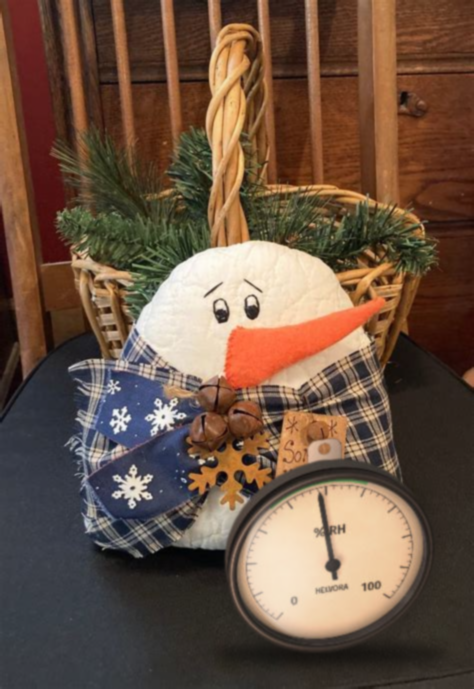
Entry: value=48 unit=%
